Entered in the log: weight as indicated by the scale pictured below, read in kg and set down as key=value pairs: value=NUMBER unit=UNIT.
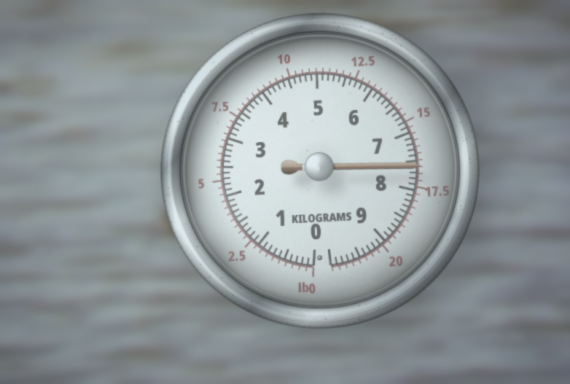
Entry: value=7.6 unit=kg
